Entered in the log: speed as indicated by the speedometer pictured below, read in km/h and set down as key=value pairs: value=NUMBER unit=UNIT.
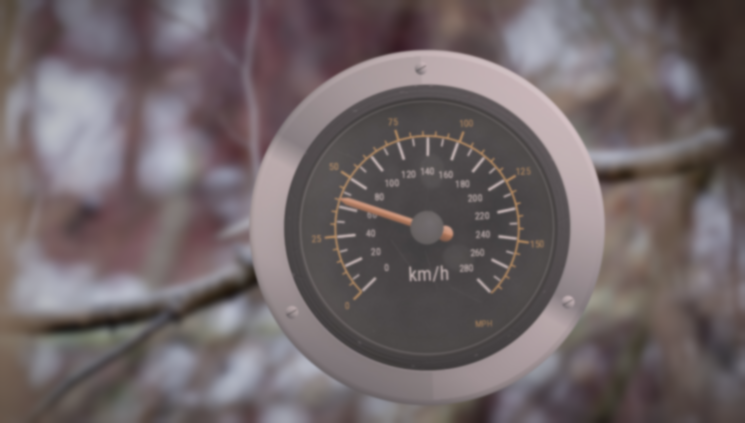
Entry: value=65 unit=km/h
